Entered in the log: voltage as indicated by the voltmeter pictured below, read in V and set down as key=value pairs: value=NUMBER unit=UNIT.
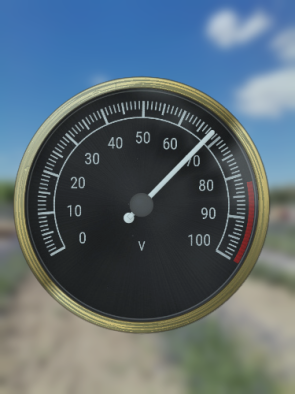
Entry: value=68 unit=V
